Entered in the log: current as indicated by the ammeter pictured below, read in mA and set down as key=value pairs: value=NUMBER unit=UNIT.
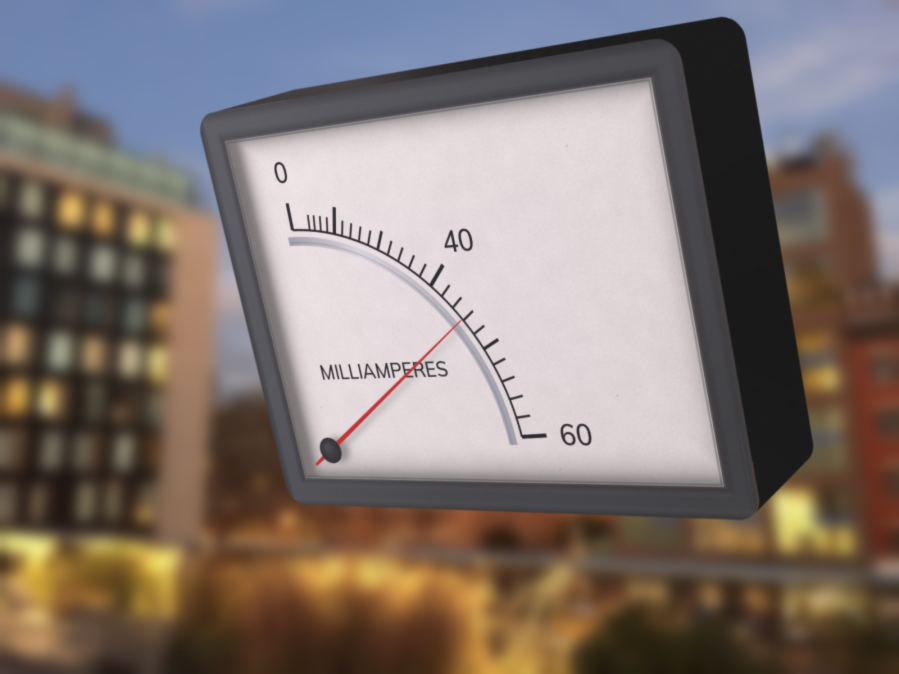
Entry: value=46 unit=mA
